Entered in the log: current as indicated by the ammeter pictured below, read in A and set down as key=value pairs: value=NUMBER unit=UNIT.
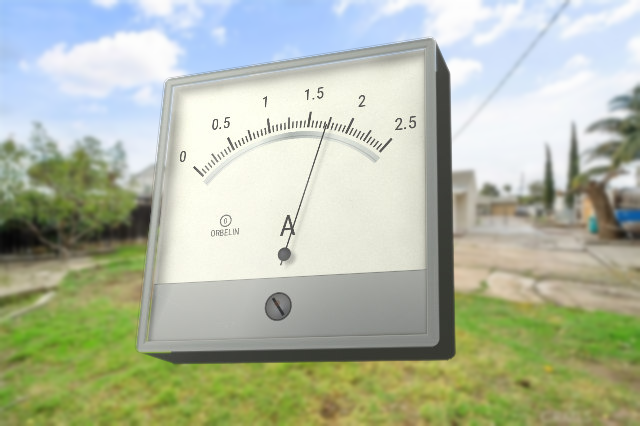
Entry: value=1.75 unit=A
